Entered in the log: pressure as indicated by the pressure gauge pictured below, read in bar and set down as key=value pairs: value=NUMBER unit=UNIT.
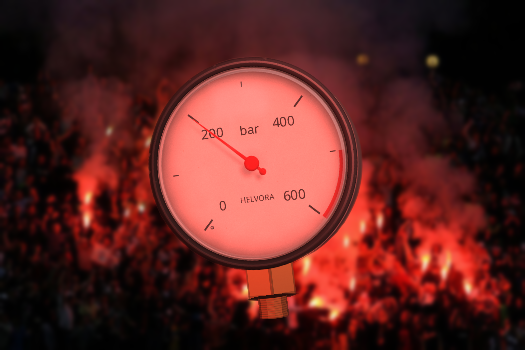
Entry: value=200 unit=bar
